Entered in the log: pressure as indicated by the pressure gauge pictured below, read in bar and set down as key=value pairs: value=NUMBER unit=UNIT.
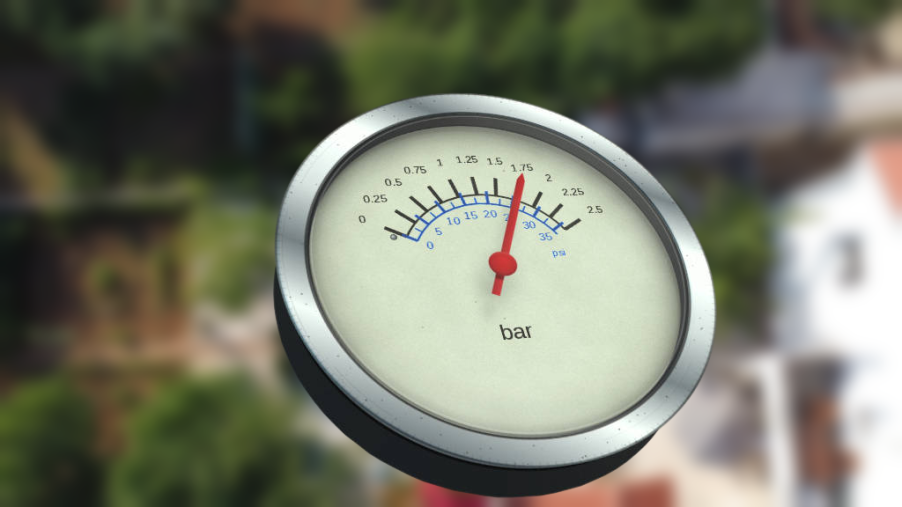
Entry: value=1.75 unit=bar
